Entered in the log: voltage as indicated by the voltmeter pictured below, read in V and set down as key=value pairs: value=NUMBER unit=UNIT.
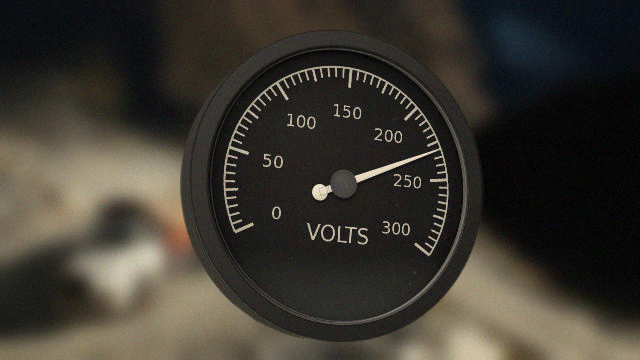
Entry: value=230 unit=V
